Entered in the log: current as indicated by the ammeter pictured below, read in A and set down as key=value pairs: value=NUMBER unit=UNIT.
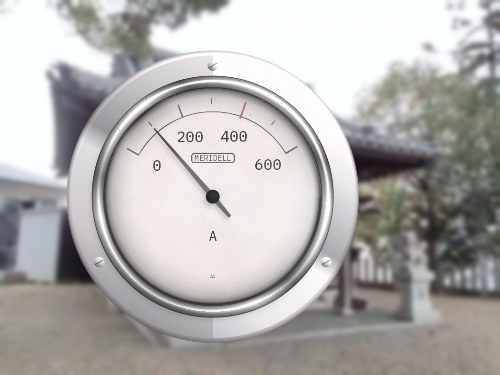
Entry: value=100 unit=A
